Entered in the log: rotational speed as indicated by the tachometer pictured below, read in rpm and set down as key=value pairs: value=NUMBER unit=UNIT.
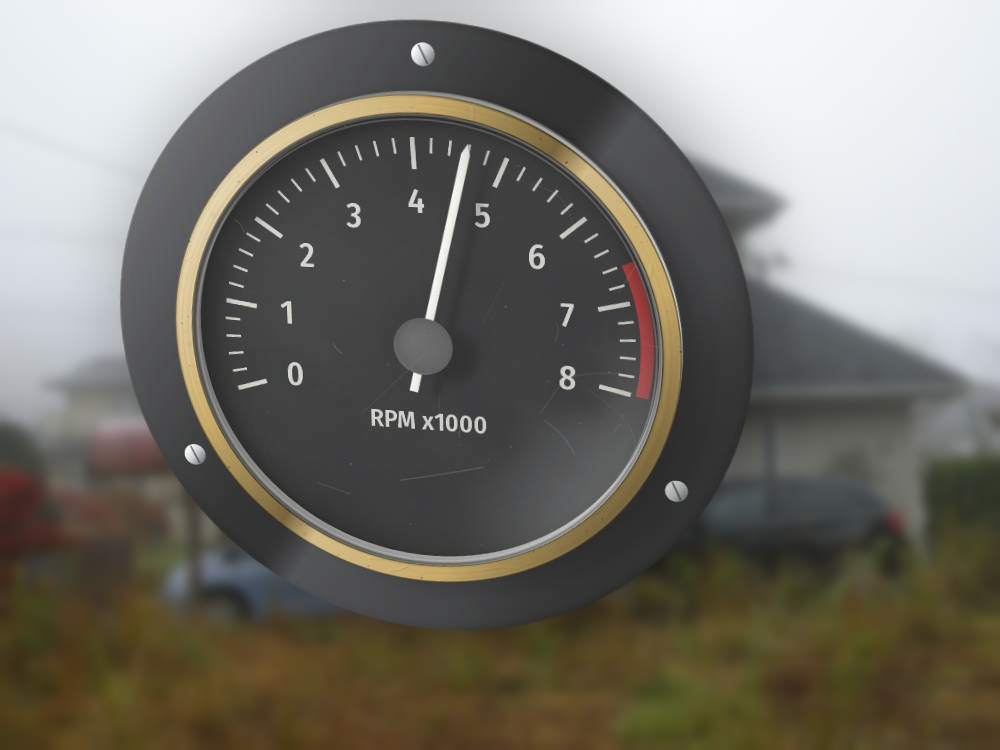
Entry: value=4600 unit=rpm
